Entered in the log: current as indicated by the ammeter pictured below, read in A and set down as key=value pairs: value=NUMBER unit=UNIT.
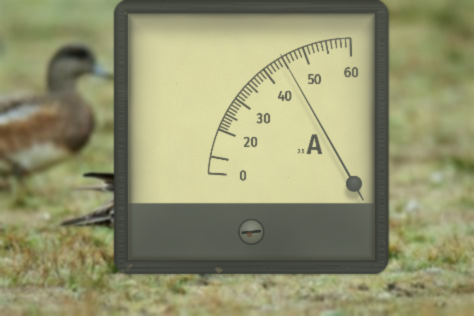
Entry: value=45 unit=A
